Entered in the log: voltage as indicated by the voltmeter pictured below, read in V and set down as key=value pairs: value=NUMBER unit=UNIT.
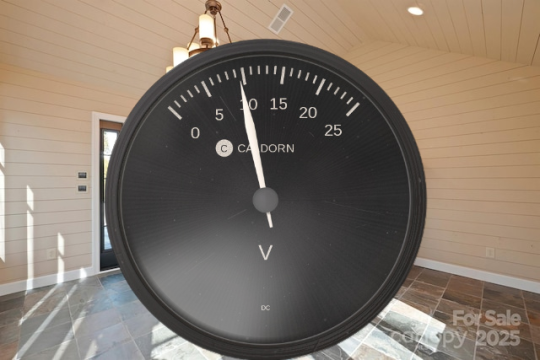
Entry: value=9.5 unit=V
